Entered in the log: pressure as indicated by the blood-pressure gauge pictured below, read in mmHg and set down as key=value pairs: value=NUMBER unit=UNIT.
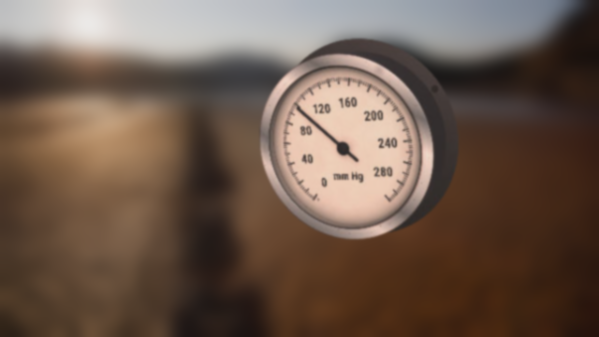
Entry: value=100 unit=mmHg
